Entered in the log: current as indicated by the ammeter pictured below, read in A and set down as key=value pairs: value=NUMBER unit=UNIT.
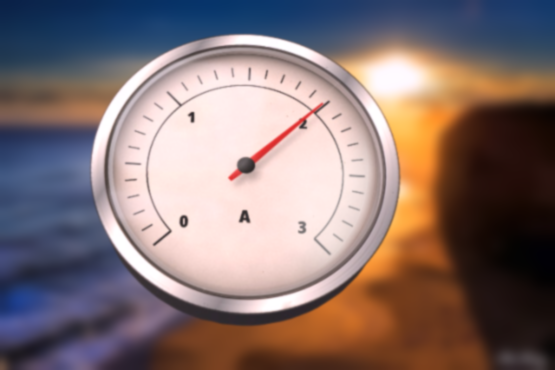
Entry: value=2 unit=A
